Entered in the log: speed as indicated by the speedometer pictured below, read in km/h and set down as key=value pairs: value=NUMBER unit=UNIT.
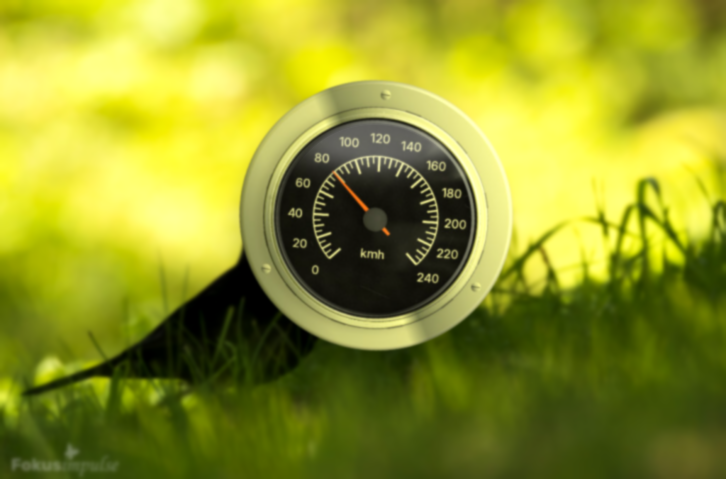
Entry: value=80 unit=km/h
